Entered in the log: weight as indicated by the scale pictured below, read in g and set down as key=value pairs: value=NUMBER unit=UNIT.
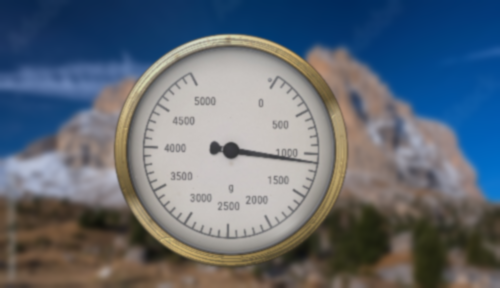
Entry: value=1100 unit=g
